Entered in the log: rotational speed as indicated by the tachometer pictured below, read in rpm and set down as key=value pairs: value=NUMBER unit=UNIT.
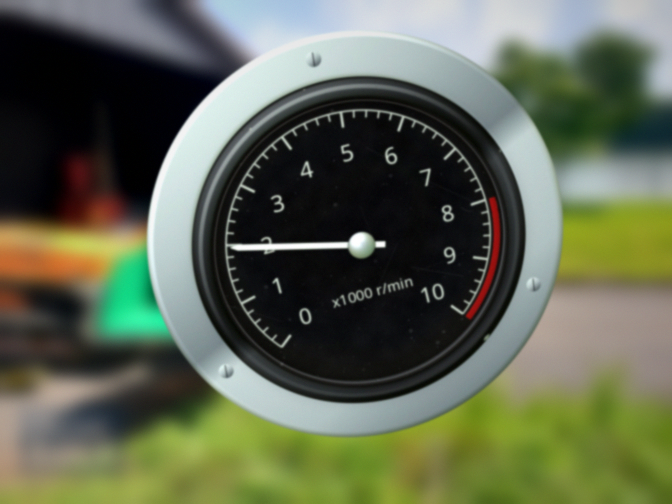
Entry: value=2000 unit=rpm
